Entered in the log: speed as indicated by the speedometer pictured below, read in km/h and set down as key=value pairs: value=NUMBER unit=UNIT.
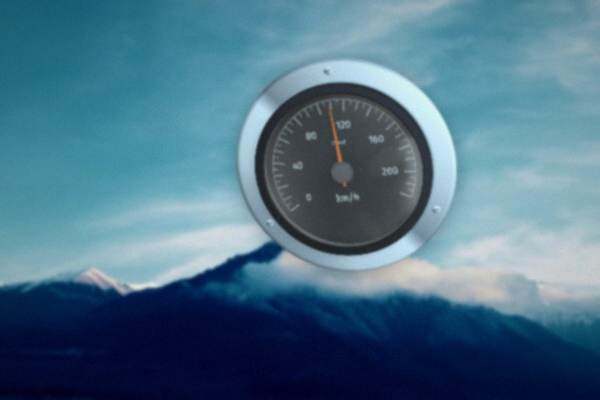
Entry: value=110 unit=km/h
